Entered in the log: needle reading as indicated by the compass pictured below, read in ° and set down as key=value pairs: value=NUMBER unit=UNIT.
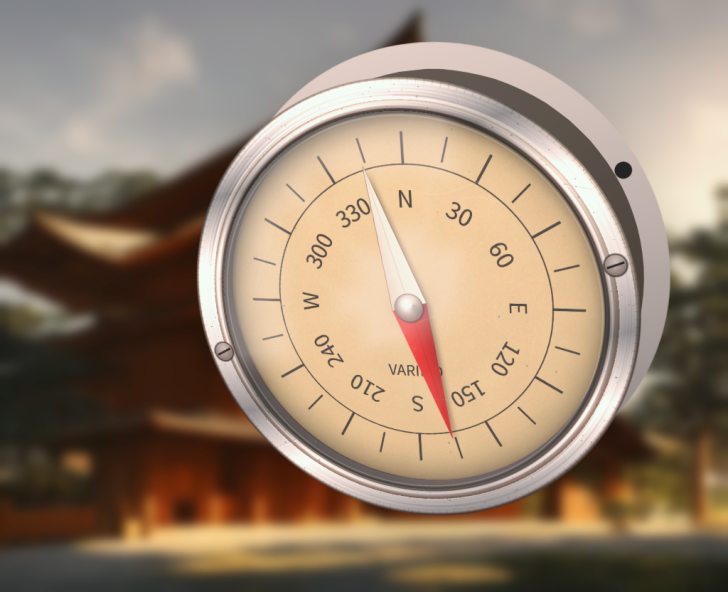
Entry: value=165 unit=°
